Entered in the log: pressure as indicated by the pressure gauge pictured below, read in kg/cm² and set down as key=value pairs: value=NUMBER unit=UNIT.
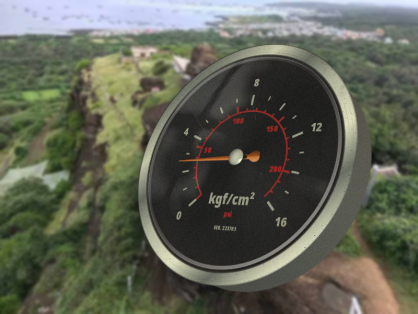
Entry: value=2.5 unit=kg/cm²
